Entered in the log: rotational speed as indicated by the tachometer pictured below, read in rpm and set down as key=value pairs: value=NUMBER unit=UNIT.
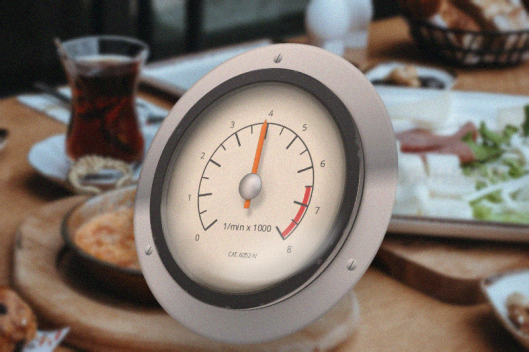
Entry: value=4000 unit=rpm
